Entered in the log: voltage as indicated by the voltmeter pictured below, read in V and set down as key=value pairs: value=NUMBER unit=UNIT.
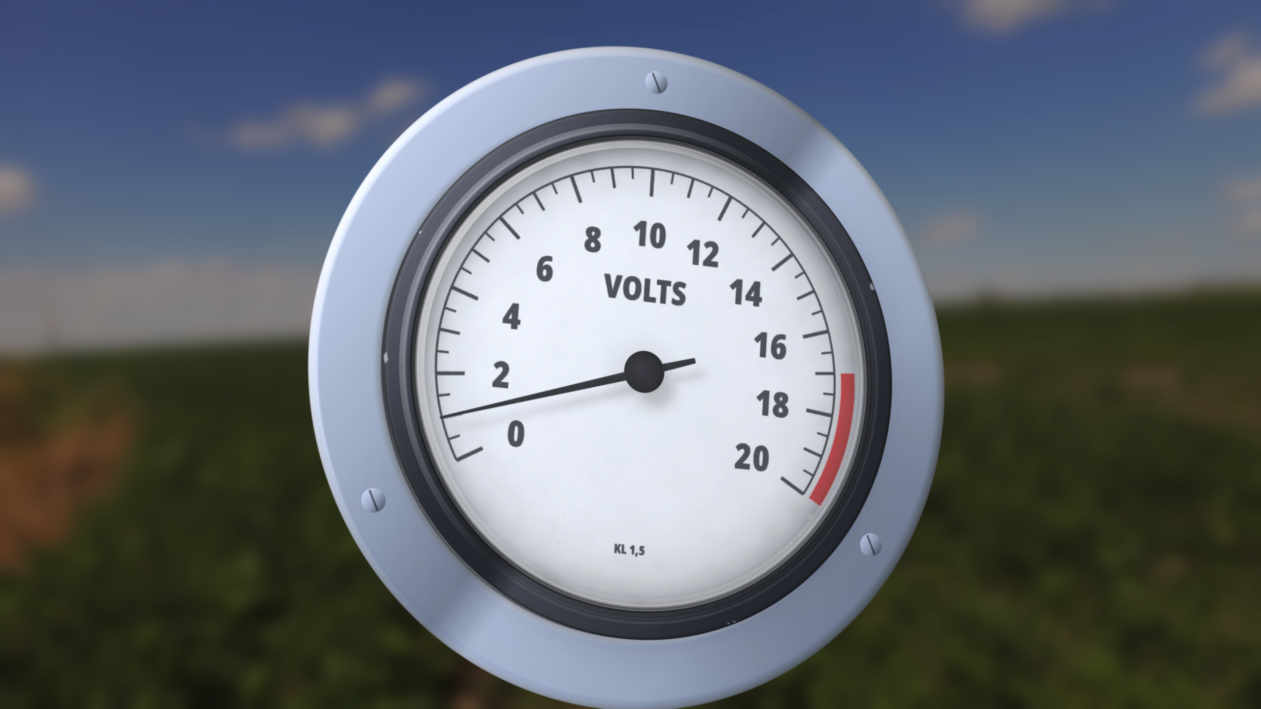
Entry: value=1 unit=V
